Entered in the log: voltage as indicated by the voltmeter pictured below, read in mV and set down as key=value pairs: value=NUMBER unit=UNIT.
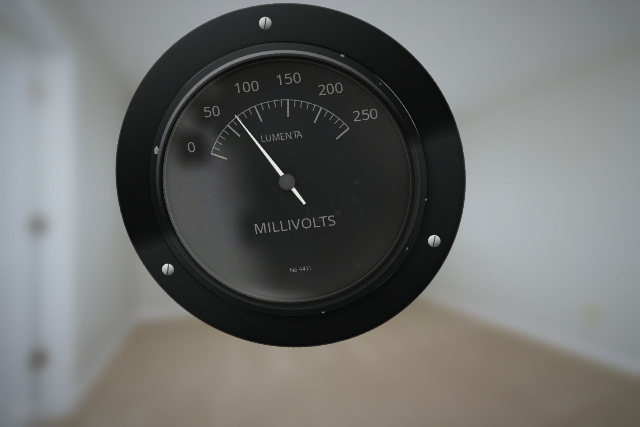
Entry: value=70 unit=mV
